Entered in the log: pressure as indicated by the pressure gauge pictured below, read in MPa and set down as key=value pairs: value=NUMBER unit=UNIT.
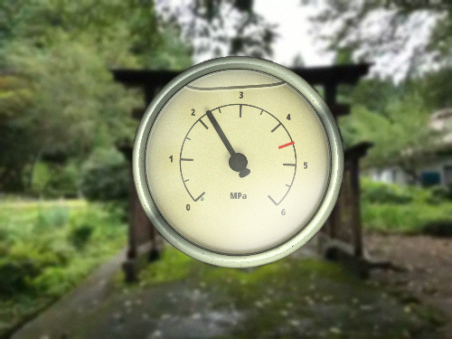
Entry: value=2.25 unit=MPa
